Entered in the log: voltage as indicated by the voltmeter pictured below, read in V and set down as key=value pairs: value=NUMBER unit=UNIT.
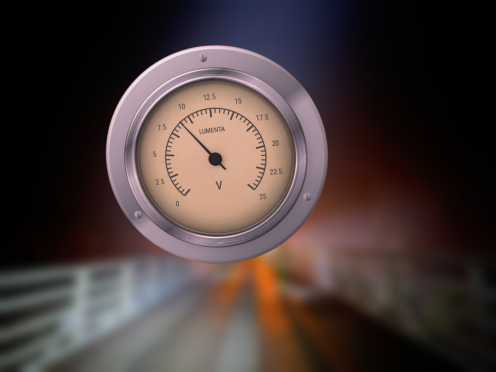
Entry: value=9 unit=V
